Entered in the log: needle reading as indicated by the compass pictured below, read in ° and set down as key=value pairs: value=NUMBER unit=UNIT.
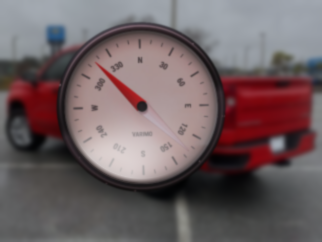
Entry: value=315 unit=°
